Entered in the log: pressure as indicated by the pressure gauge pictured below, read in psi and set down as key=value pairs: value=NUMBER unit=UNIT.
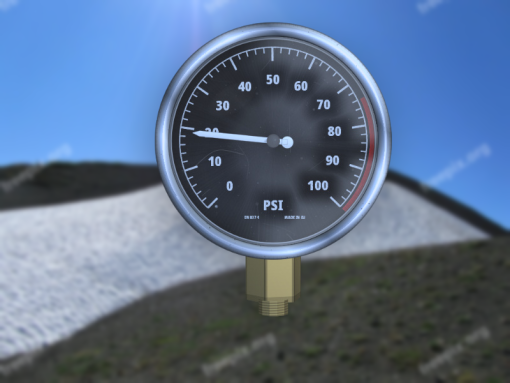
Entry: value=19 unit=psi
